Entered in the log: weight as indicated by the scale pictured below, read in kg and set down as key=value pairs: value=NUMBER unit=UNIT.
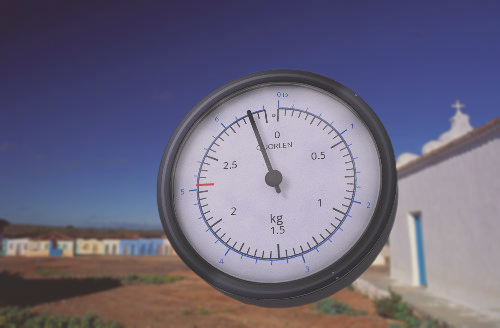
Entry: value=2.9 unit=kg
